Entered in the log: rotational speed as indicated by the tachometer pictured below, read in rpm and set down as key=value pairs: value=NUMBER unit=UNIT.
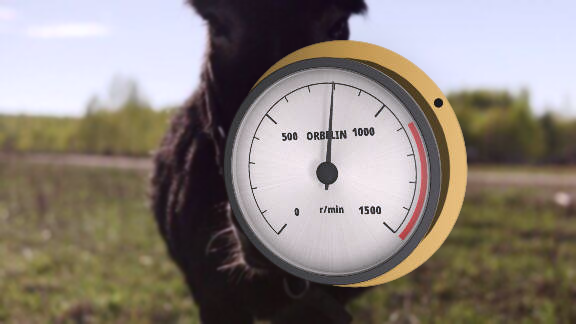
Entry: value=800 unit=rpm
